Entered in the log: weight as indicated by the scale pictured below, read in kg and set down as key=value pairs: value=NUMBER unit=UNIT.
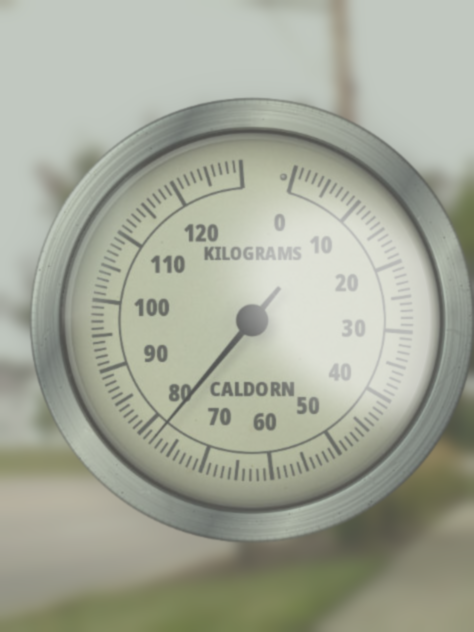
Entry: value=78 unit=kg
